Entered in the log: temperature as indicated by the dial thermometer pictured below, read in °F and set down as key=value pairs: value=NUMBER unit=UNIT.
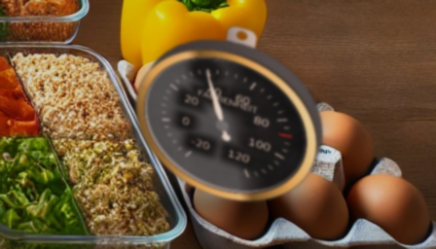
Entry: value=40 unit=°F
